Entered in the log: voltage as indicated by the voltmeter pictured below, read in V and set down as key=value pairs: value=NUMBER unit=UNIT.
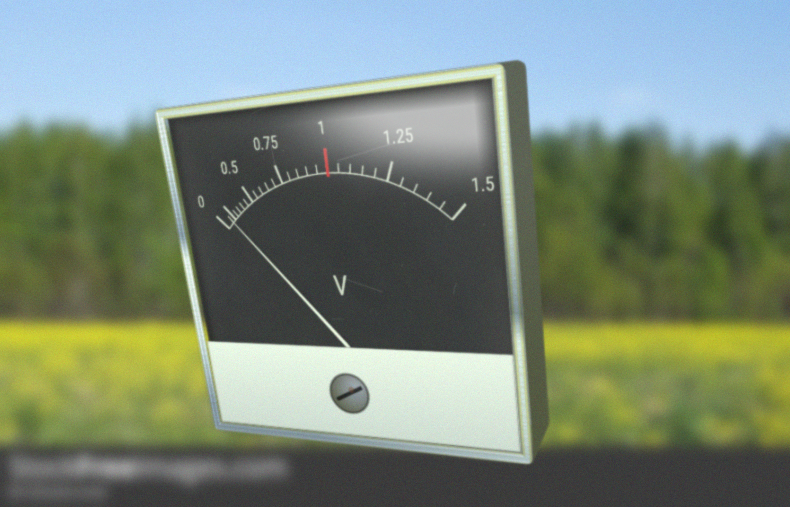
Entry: value=0.25 unit=V
